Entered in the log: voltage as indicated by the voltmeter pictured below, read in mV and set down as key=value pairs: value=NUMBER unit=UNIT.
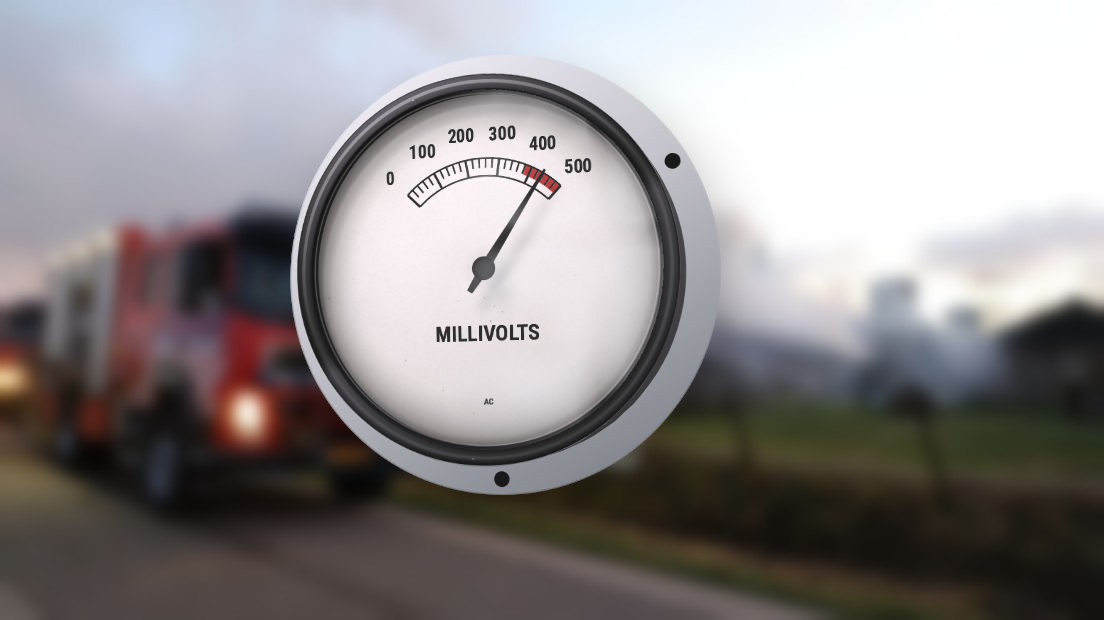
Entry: value=440 unit=mV
